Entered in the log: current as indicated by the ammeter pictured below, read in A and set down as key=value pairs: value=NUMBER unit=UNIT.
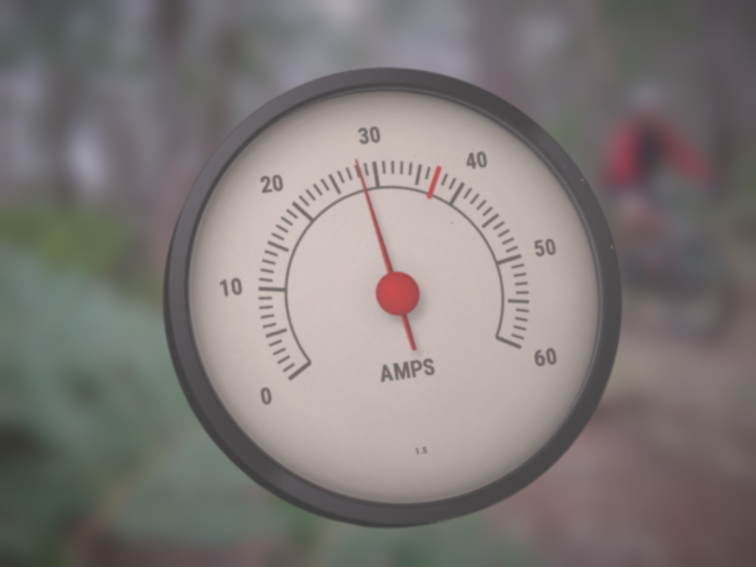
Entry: value=28 unit=A
